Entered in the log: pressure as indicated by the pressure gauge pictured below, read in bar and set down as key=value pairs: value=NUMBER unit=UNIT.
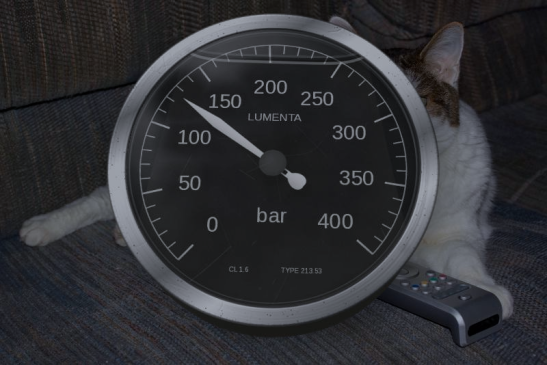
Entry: value=125 unit=bar
